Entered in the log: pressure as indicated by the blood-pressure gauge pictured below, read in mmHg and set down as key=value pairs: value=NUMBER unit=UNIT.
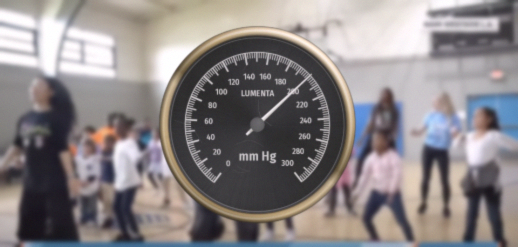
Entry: value=200 unit=mmHg
